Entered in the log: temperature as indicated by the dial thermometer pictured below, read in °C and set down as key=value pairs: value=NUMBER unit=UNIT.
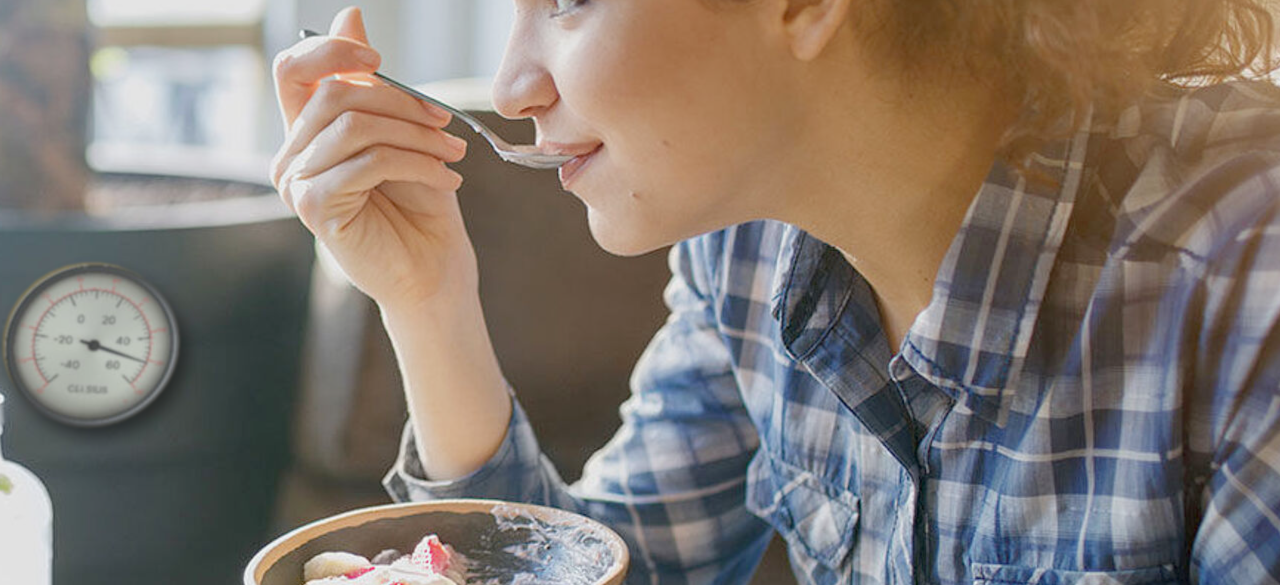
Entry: value=50 unit=°C
